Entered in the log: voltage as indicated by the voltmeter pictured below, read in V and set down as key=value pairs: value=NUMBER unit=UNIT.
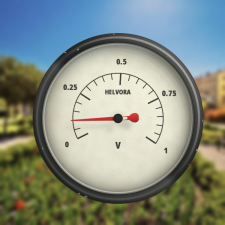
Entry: value=0.1 unit=V
